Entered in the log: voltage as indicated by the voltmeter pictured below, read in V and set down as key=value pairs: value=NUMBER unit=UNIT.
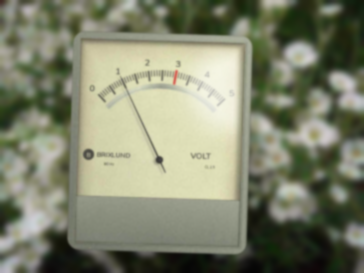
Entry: value=1 unit=V
